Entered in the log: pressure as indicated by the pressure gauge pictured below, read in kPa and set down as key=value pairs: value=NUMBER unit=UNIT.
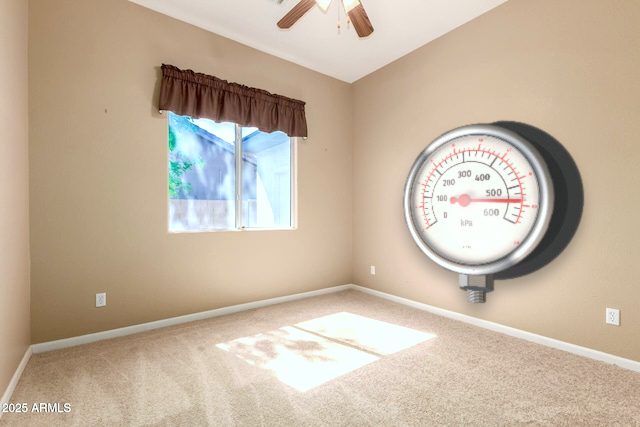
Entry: value=540 unit=kPa
